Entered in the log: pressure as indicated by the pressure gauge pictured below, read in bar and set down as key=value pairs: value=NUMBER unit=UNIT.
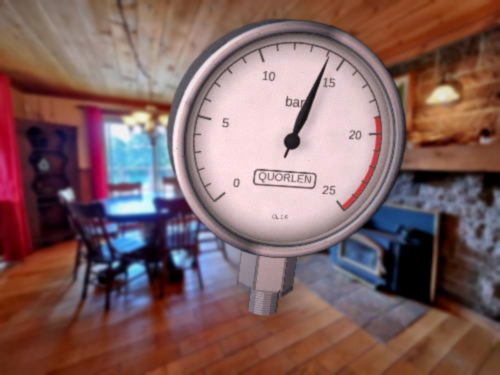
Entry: value=14 unit=bar
